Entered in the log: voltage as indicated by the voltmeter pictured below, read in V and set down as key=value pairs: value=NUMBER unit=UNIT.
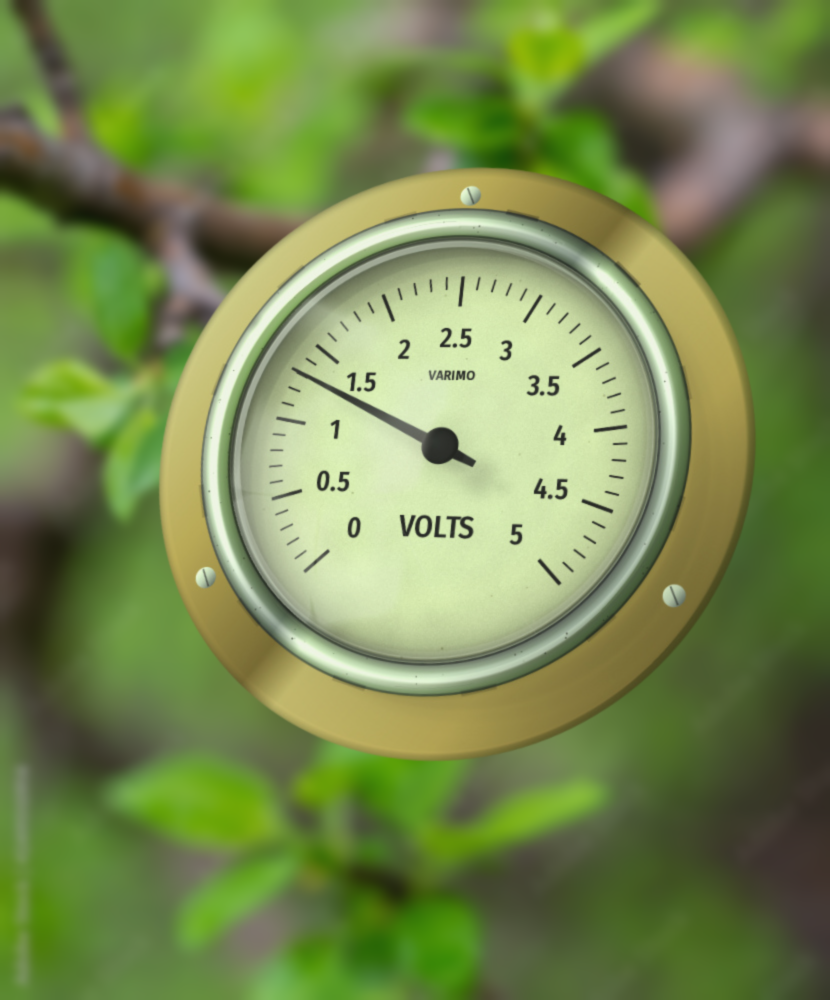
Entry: value=1.3 unit=V
